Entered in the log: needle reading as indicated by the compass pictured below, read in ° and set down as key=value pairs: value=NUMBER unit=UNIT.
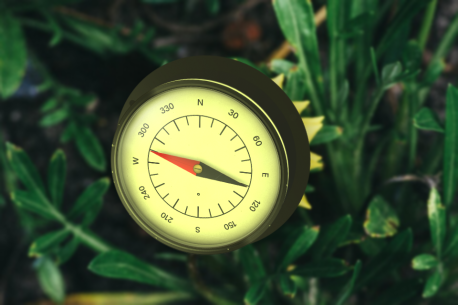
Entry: value=285 unit=°
